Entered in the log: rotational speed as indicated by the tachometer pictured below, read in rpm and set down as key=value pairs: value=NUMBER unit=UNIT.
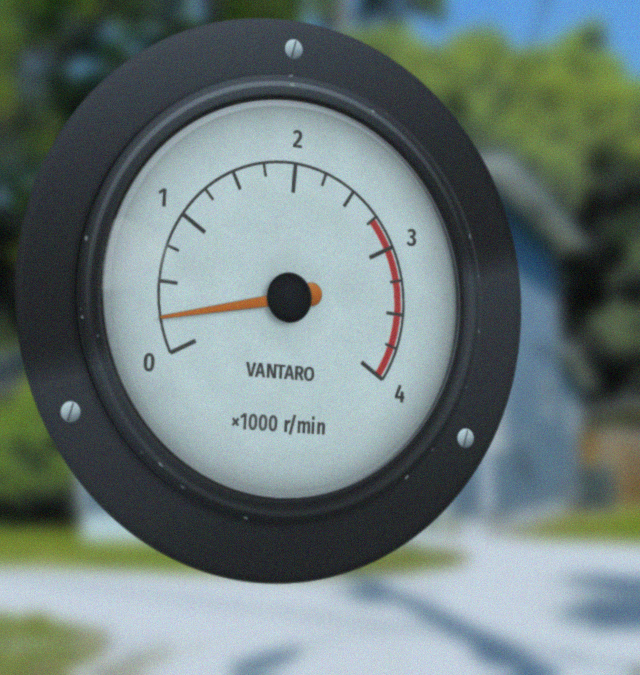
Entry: value=250 unit=rpm
